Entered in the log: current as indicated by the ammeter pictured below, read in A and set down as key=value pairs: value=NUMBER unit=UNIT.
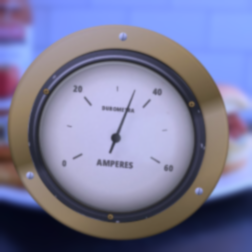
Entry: value=35 unit=A
